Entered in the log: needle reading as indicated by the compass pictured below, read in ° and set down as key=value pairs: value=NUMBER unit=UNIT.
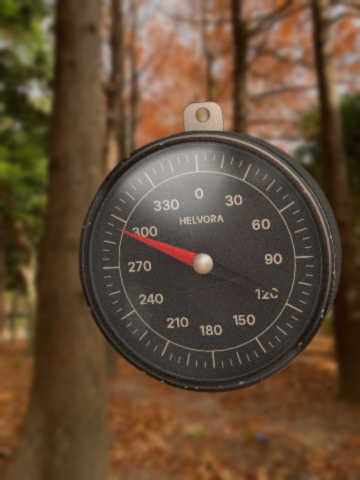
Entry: value=295 unit=°
